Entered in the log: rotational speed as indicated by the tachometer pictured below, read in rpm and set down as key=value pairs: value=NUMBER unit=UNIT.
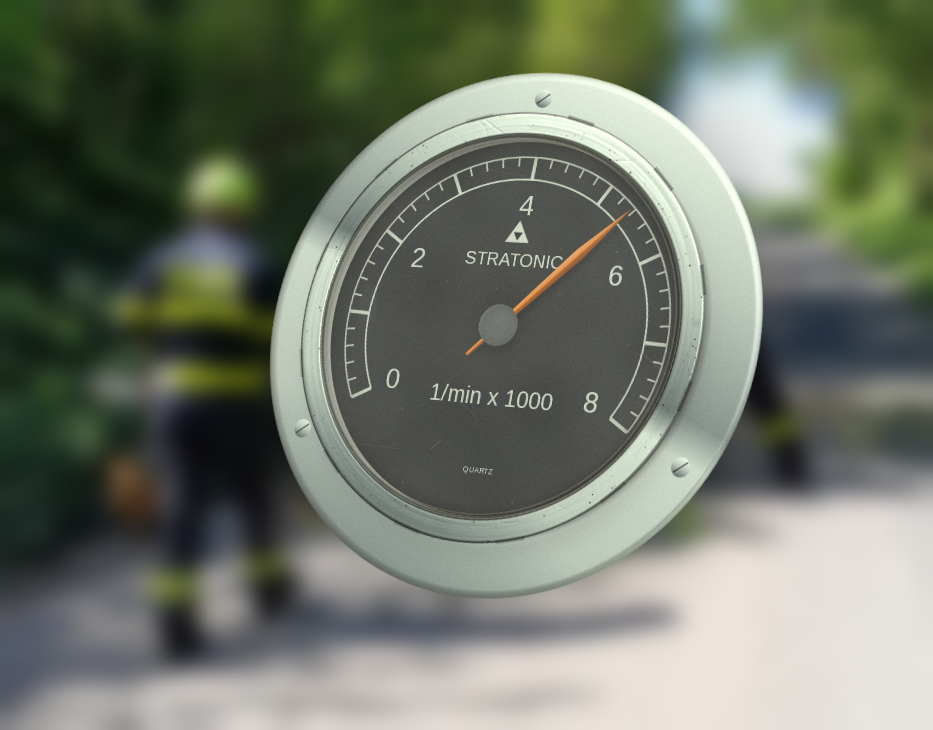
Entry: value=5400 unit=rpm
